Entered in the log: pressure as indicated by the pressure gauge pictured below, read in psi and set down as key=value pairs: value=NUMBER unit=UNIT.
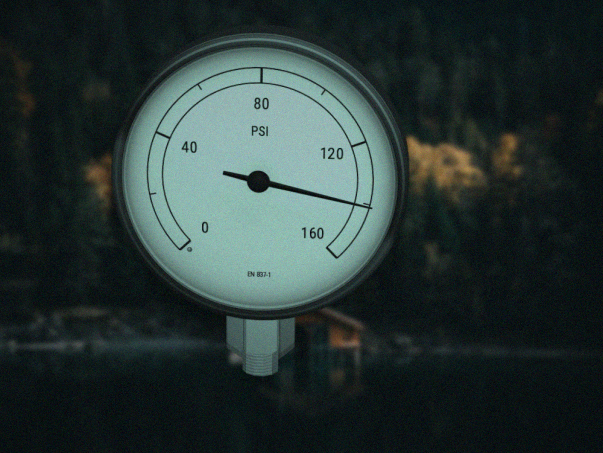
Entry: value=140 unit=psi
